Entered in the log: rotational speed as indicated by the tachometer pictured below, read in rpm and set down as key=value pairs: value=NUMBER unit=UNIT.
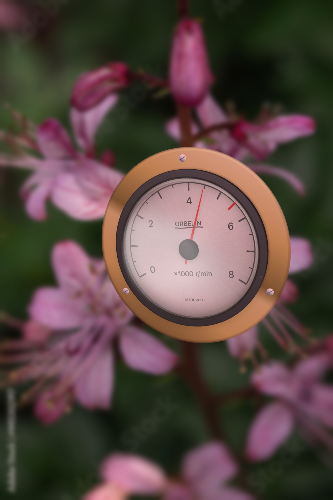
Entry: value=4500 unit=rpm
